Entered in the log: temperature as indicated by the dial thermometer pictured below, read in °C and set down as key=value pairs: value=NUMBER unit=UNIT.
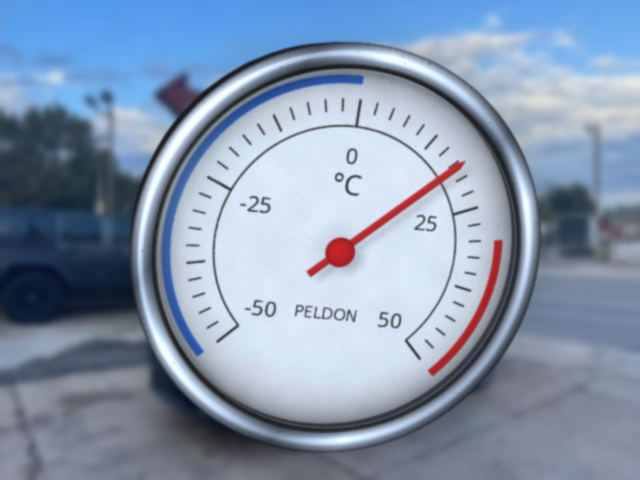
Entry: value=17.5 unit=°C
